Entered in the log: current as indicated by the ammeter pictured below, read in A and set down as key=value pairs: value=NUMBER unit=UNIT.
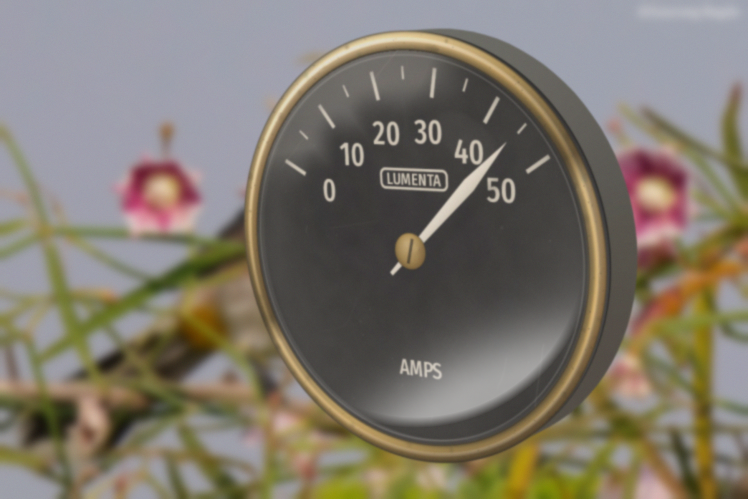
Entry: value=45 unit=A
